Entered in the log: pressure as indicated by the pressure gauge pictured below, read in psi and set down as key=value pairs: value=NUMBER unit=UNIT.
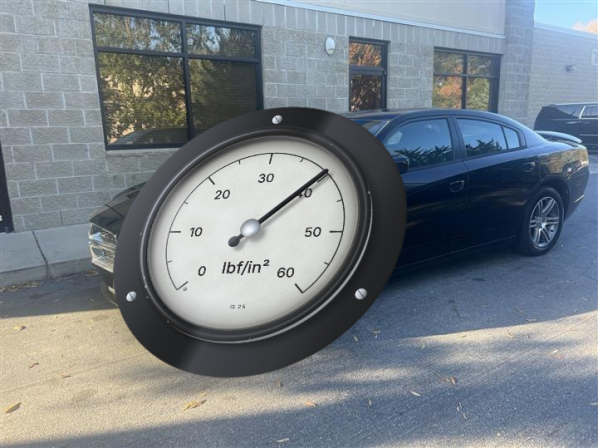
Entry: value=40 unit=psi
